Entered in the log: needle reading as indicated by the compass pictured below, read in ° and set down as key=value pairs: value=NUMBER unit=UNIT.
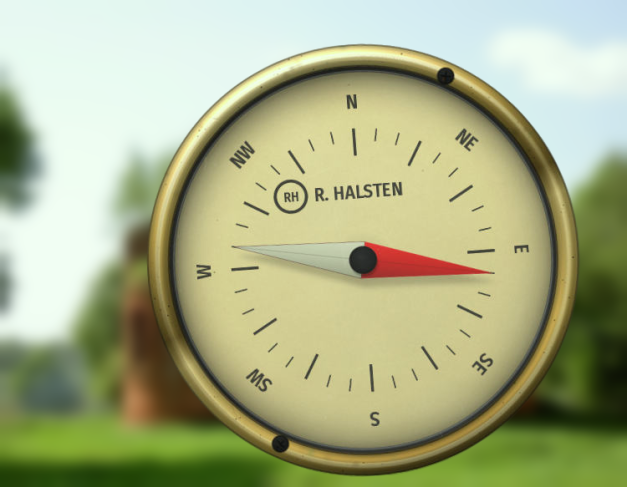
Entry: value=100 unit=°
